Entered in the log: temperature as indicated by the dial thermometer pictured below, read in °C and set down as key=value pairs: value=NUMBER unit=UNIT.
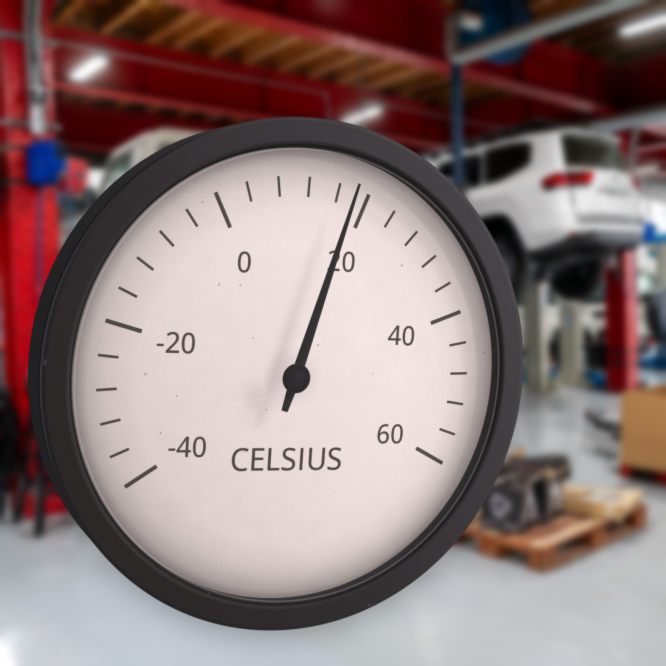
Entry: value=18 unit=°C
